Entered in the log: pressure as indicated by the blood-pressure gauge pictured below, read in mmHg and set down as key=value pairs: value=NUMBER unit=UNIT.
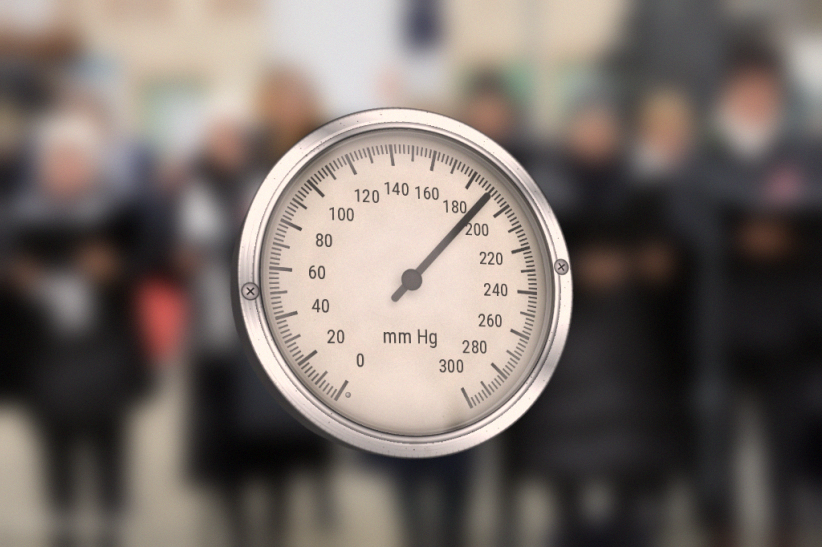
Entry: value=190 unit=mmHg
